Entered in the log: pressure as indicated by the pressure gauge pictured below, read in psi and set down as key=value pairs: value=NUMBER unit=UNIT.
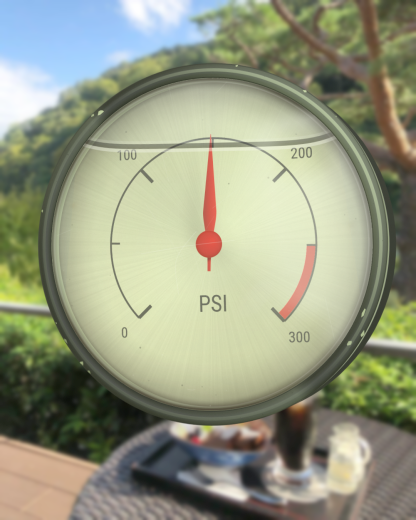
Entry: value=150 unit=psi
